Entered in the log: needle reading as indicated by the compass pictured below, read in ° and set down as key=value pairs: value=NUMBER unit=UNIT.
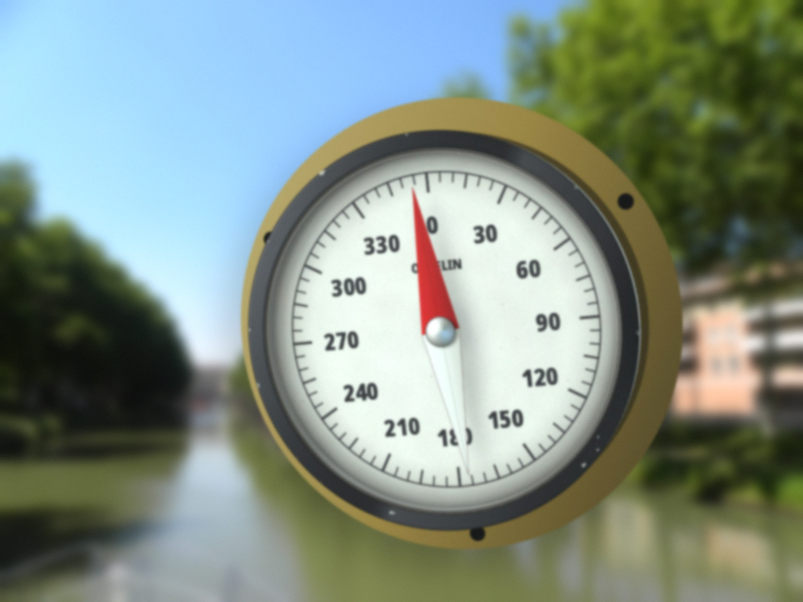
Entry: value=355 unit=°
